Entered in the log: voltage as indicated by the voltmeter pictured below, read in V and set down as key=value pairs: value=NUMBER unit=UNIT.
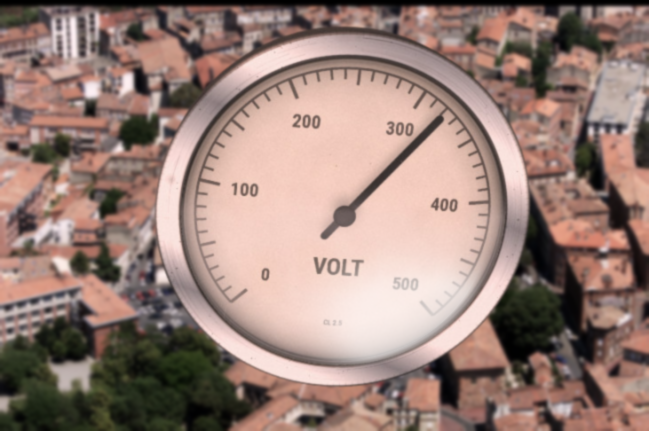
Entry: value=320 unit=V
